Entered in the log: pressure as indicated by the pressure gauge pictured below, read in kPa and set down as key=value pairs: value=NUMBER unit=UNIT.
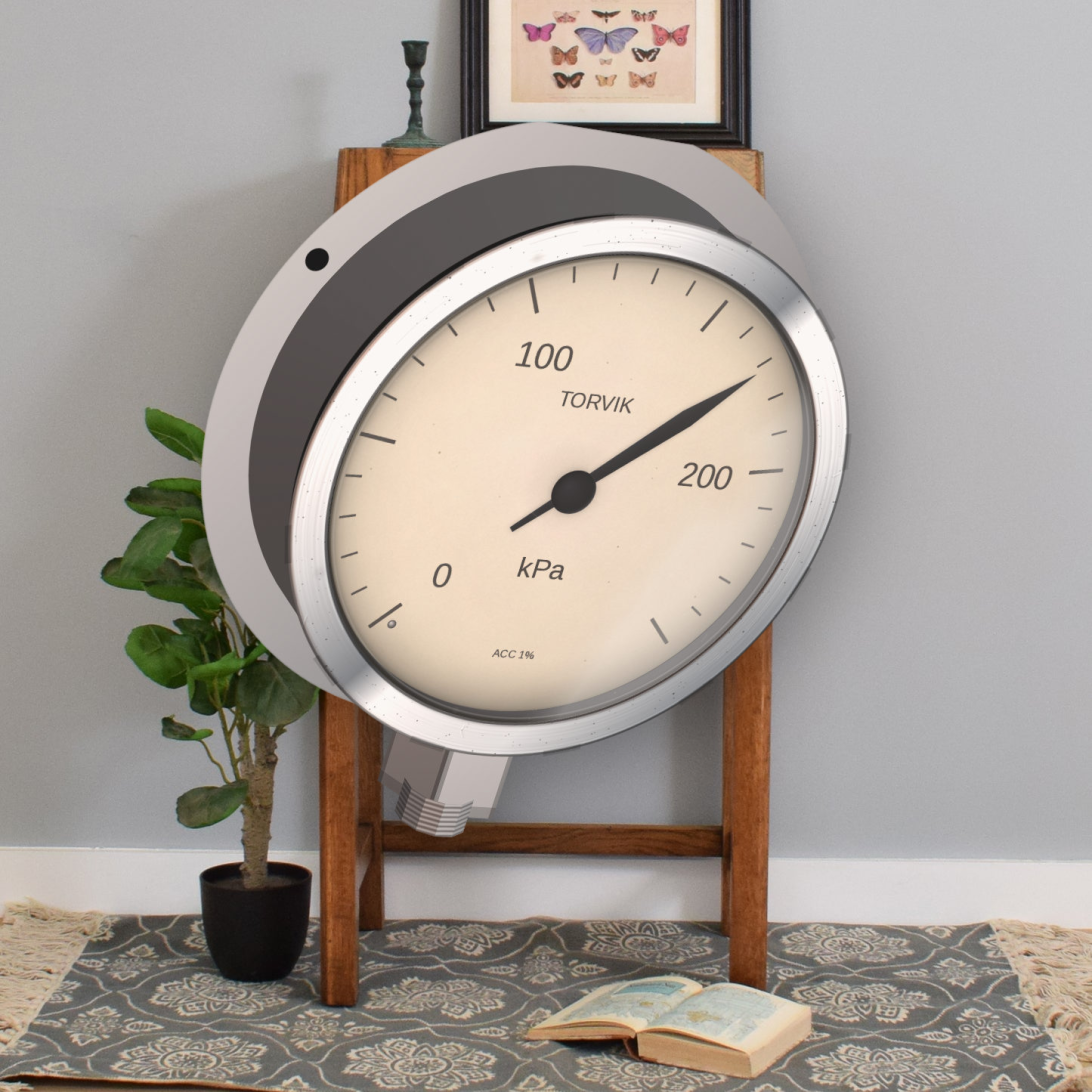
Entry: value=170 unit=kPa
